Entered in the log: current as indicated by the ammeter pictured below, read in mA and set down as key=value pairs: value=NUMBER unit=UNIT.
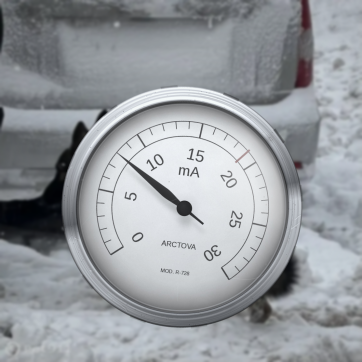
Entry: value=8 unit=mA
